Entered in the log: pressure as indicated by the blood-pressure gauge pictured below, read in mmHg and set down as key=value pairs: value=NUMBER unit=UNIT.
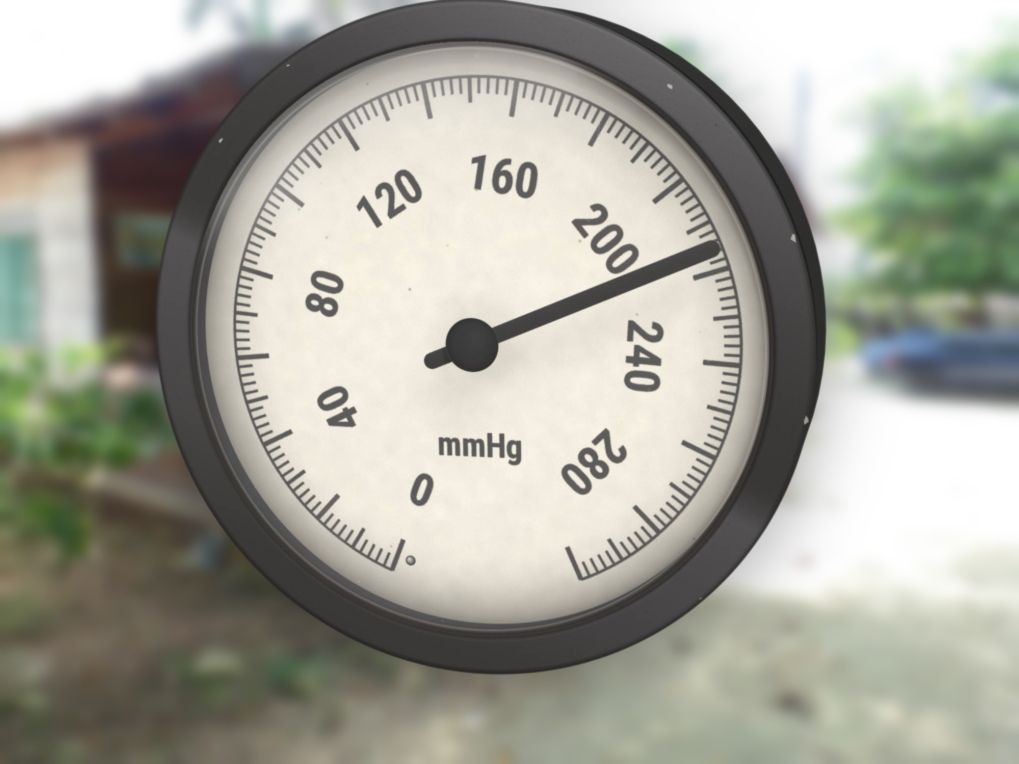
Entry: value=215 unit=mmHg
